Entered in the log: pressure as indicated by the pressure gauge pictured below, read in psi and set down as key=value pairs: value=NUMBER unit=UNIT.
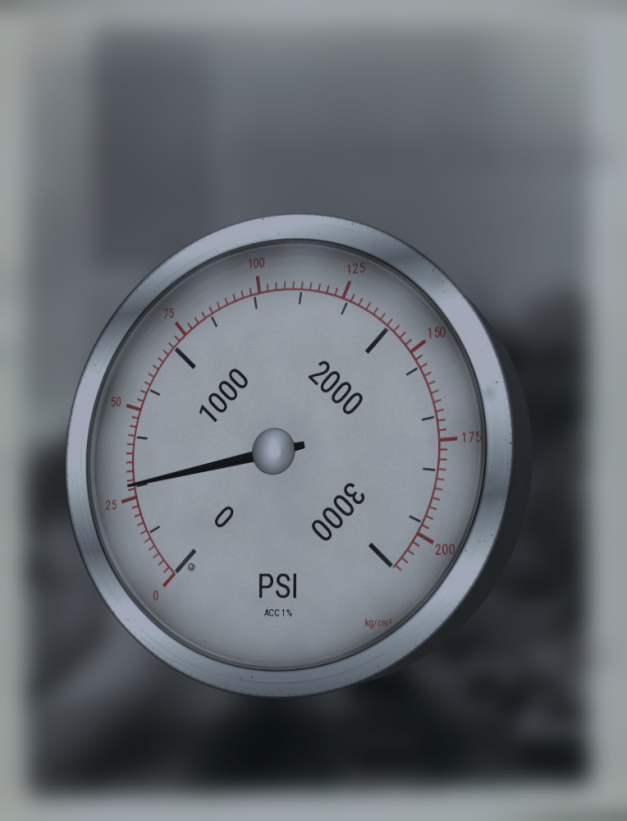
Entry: value=400 unit=psi
